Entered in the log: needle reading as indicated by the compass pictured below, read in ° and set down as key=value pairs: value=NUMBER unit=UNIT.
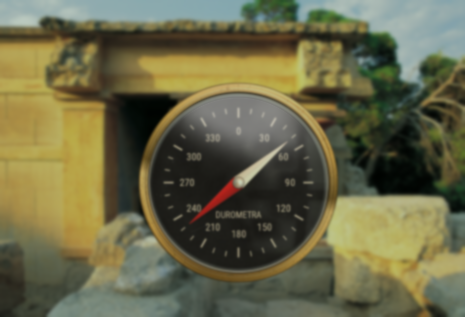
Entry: value=230 unit=°
